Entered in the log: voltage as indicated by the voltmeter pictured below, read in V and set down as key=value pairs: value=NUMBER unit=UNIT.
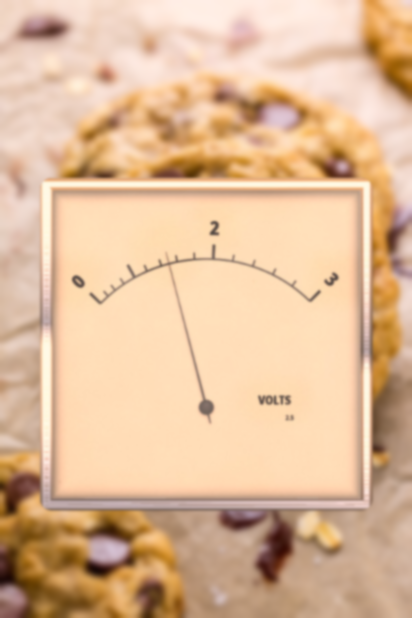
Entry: value=1.5 unit=V
